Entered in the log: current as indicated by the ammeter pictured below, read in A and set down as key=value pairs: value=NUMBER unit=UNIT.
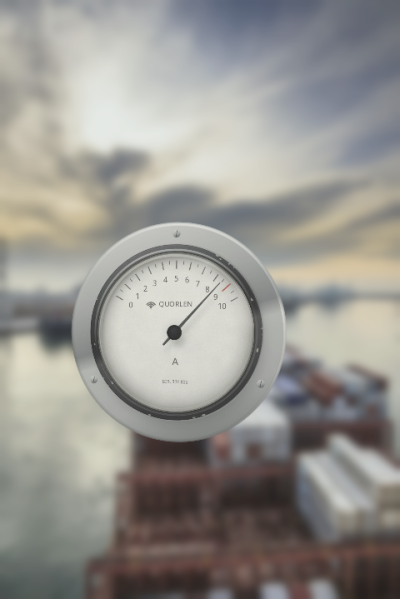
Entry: value=8.5 unit=A
